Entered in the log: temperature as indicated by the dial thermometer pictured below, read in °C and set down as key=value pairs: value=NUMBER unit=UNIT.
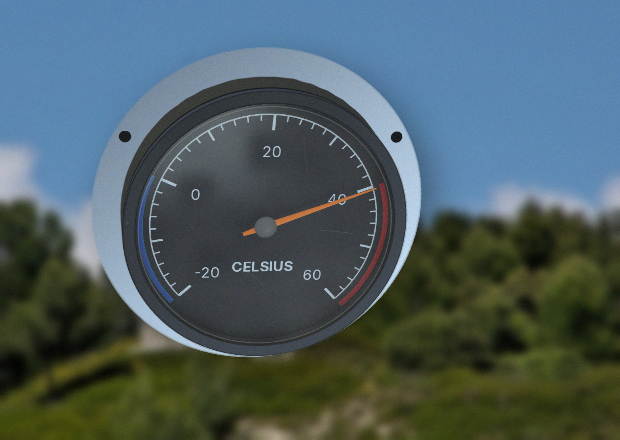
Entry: value=40 unit=°C
